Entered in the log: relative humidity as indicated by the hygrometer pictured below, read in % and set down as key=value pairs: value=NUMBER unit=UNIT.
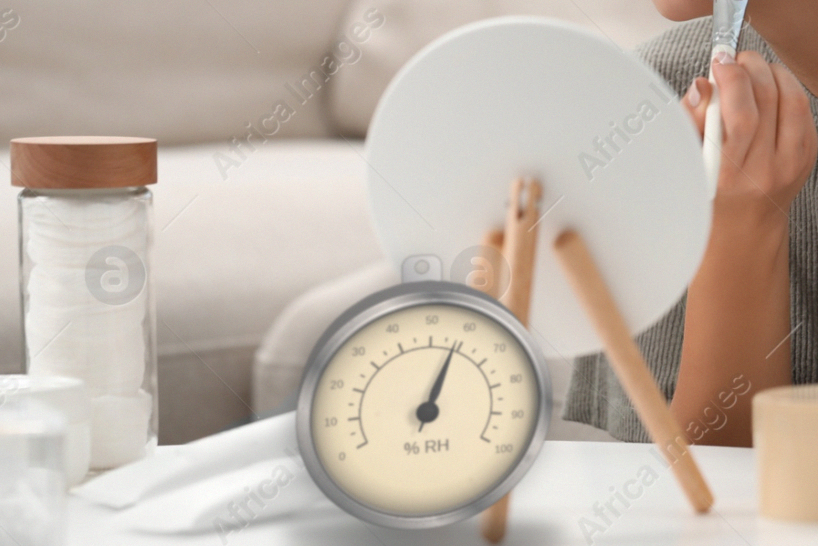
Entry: value=57.5 unit=%
